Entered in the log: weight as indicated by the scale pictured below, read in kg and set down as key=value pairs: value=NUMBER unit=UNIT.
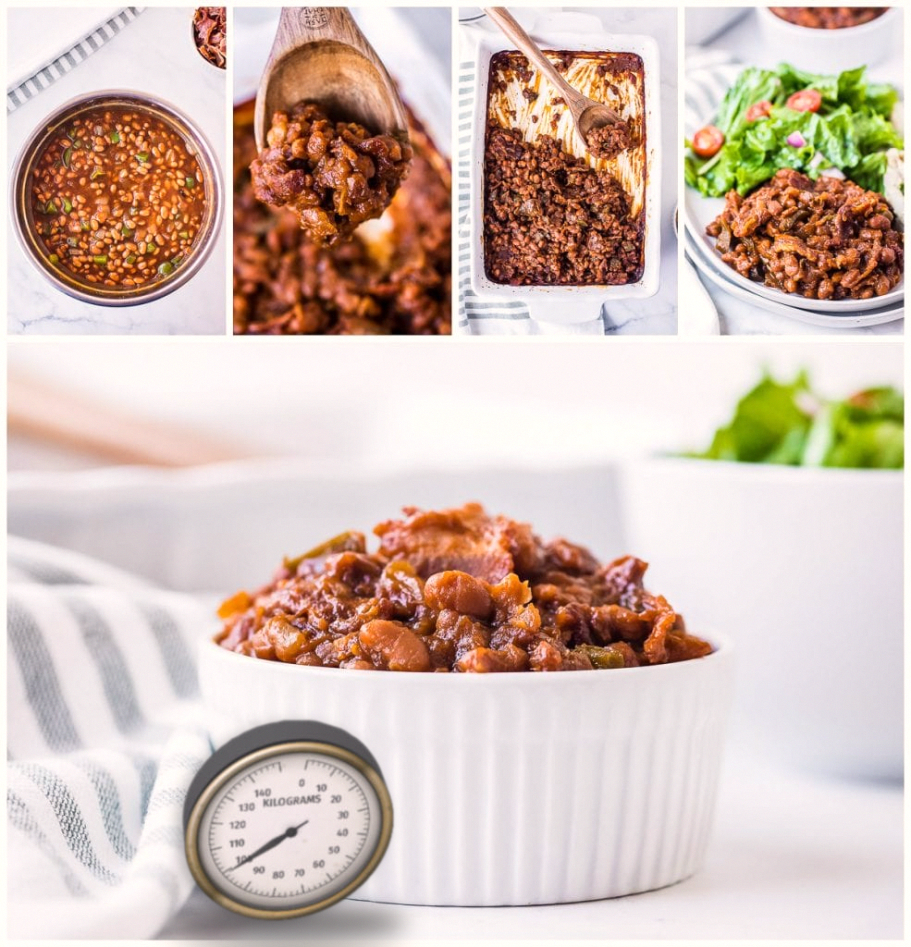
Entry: value=100 unit=kg
